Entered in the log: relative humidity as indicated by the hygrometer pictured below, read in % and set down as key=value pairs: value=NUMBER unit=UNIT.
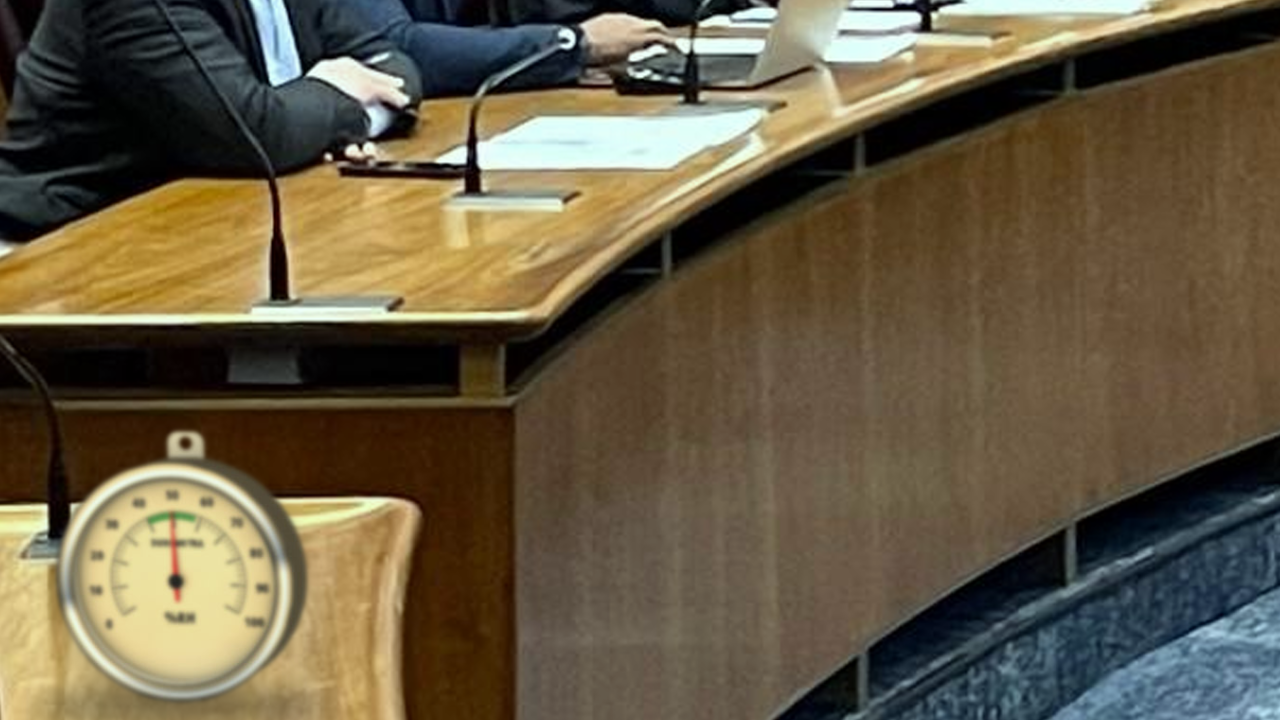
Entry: value=50 unit=%
